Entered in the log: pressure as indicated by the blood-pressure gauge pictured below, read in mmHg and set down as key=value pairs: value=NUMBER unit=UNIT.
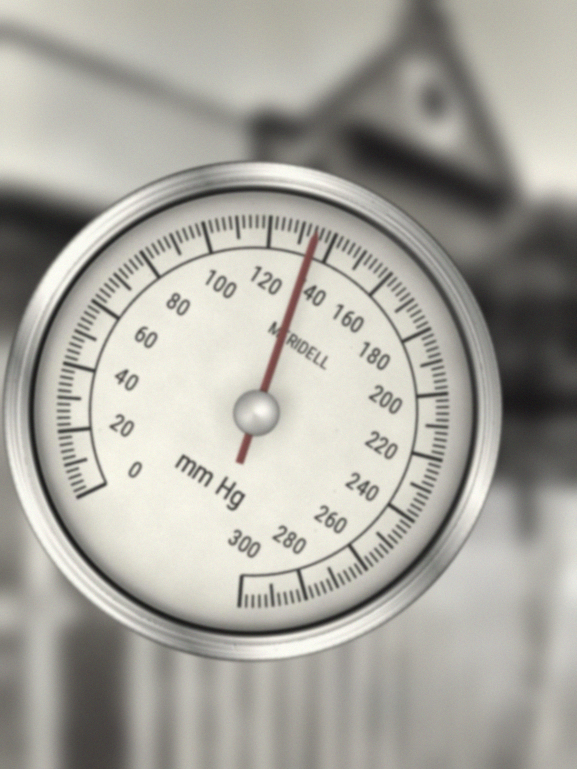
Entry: value=134 unit=mmHg
